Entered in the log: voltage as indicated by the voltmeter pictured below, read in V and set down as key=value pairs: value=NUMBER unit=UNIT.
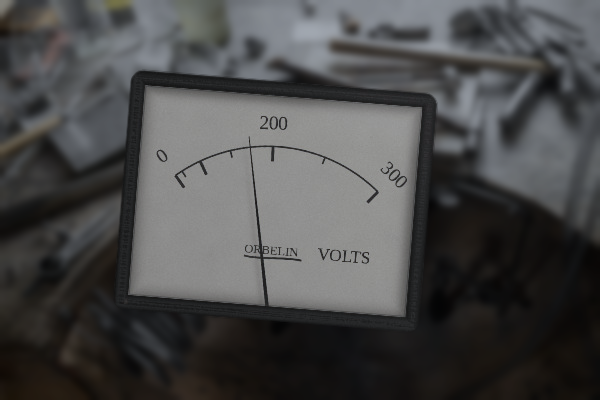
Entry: value=175 unit=V
